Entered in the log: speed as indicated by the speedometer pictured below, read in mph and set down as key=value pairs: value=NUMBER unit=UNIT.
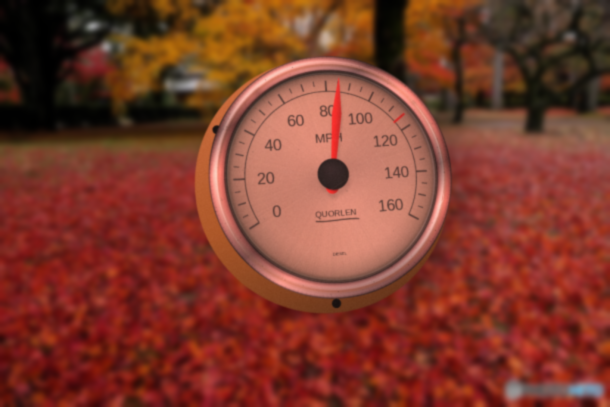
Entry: value=85 unit=mph
